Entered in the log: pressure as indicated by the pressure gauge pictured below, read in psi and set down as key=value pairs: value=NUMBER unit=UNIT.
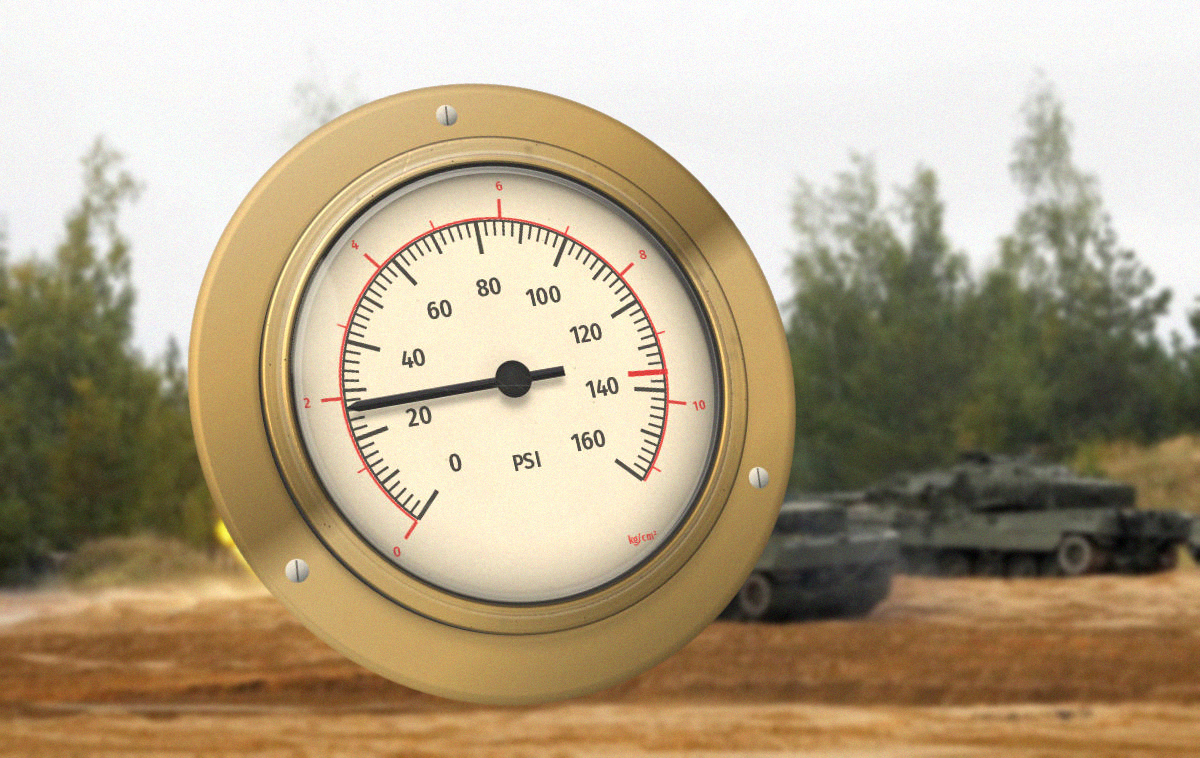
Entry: value=26 unit=psi
